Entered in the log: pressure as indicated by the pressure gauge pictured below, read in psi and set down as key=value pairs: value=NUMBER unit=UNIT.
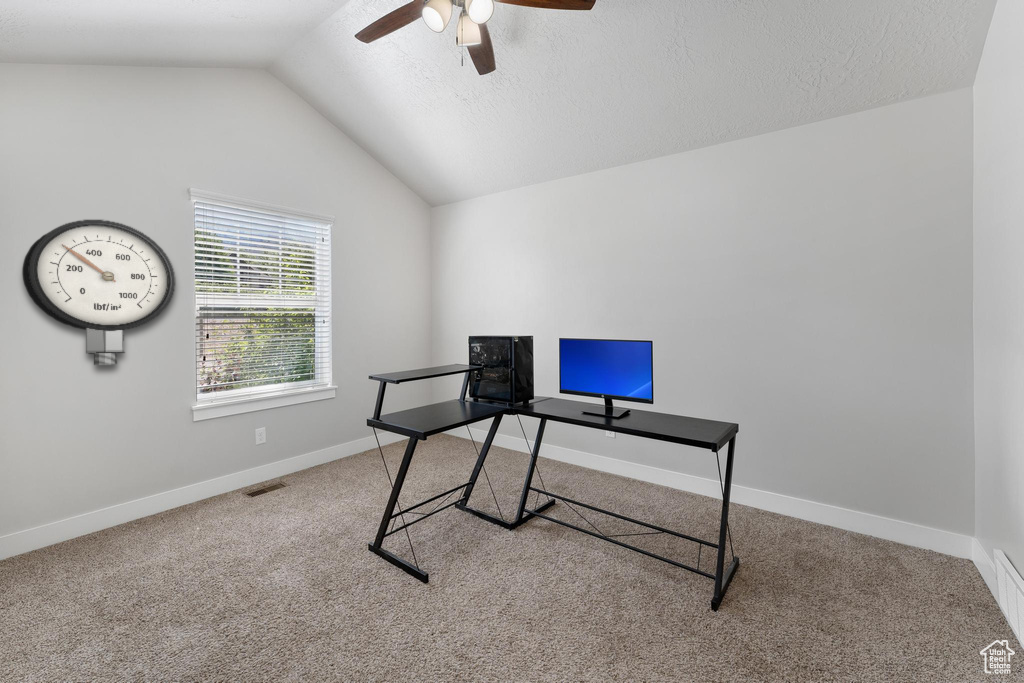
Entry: value=300 unit=psi
